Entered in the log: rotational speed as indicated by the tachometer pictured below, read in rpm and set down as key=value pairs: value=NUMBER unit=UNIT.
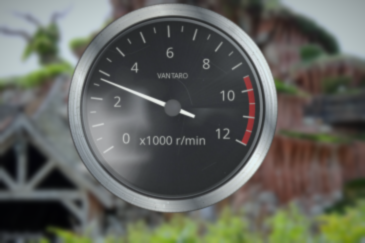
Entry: value=2750 unit=rpm
